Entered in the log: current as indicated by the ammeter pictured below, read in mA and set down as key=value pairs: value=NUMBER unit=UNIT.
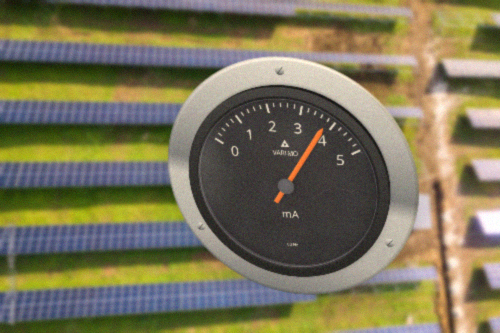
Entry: value=3.8 unit=mA
